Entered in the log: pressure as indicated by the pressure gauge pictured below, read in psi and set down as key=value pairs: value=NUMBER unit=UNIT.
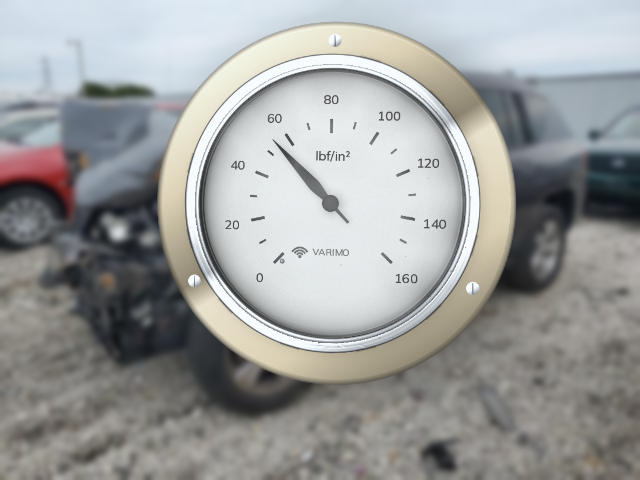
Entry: value=55 unit=psi
